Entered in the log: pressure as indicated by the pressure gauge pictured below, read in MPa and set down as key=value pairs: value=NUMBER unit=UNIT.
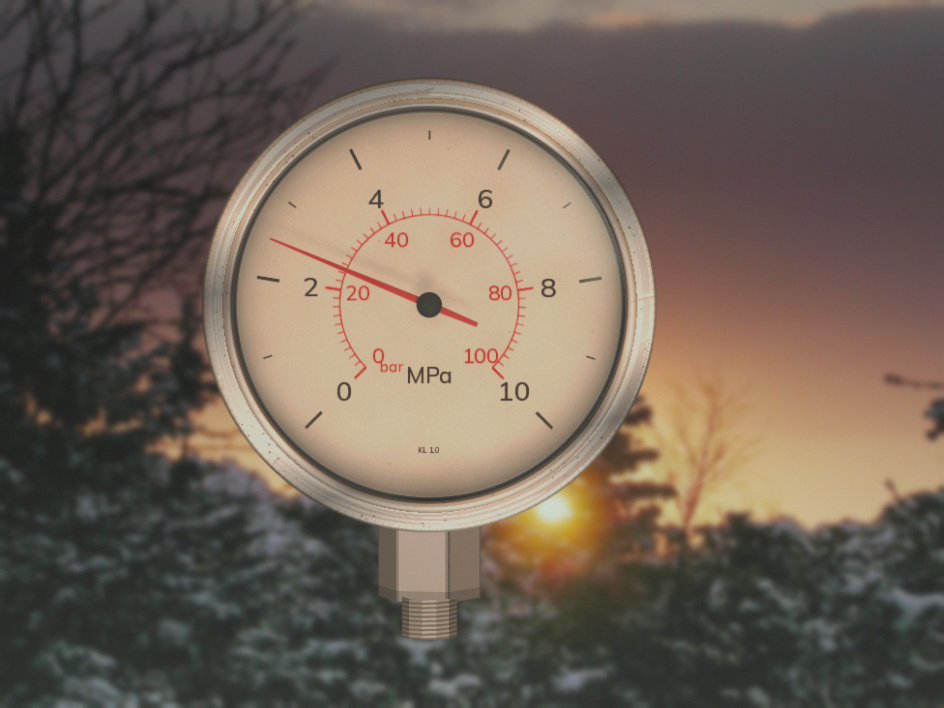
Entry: value=2.5 unit=MPa
